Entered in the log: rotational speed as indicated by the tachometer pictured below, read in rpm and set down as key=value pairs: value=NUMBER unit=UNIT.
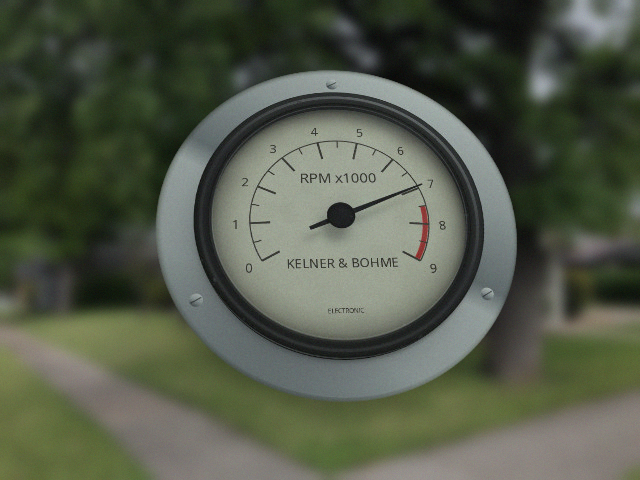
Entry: value=7000 unit=rpm
